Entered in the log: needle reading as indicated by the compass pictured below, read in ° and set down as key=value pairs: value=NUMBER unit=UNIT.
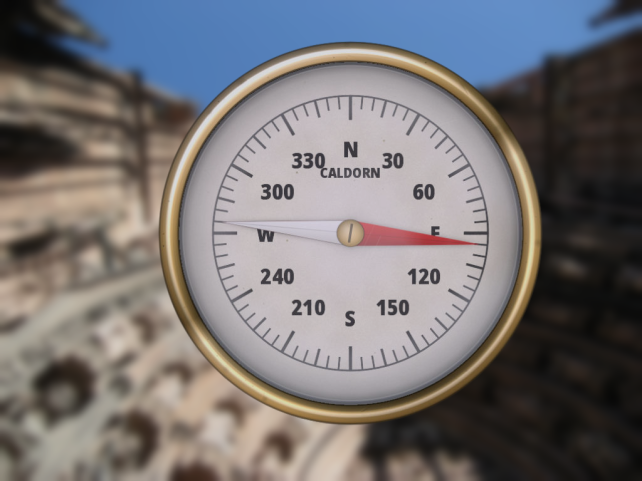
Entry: value=95 unit=°
